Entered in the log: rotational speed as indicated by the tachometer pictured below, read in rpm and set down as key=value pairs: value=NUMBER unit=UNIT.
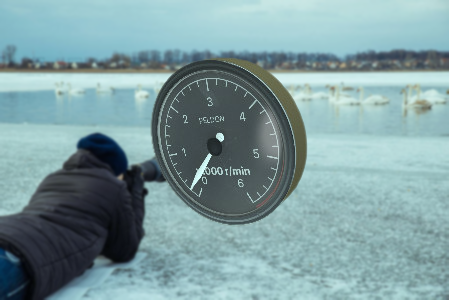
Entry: value=200 unit=rpm
